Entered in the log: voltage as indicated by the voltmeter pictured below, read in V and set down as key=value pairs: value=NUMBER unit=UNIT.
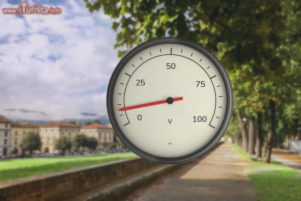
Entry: value=7.5 unit=V
